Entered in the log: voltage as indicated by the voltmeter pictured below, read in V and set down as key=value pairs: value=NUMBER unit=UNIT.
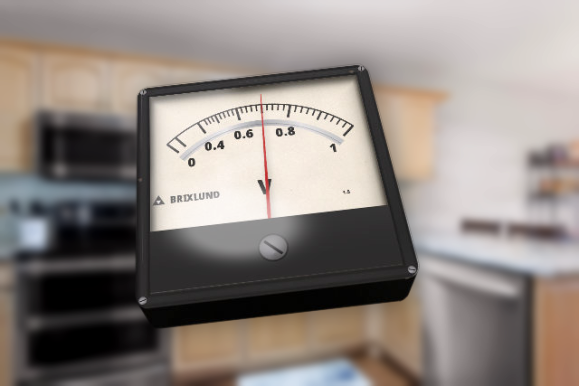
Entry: value=0.7 unit=V
